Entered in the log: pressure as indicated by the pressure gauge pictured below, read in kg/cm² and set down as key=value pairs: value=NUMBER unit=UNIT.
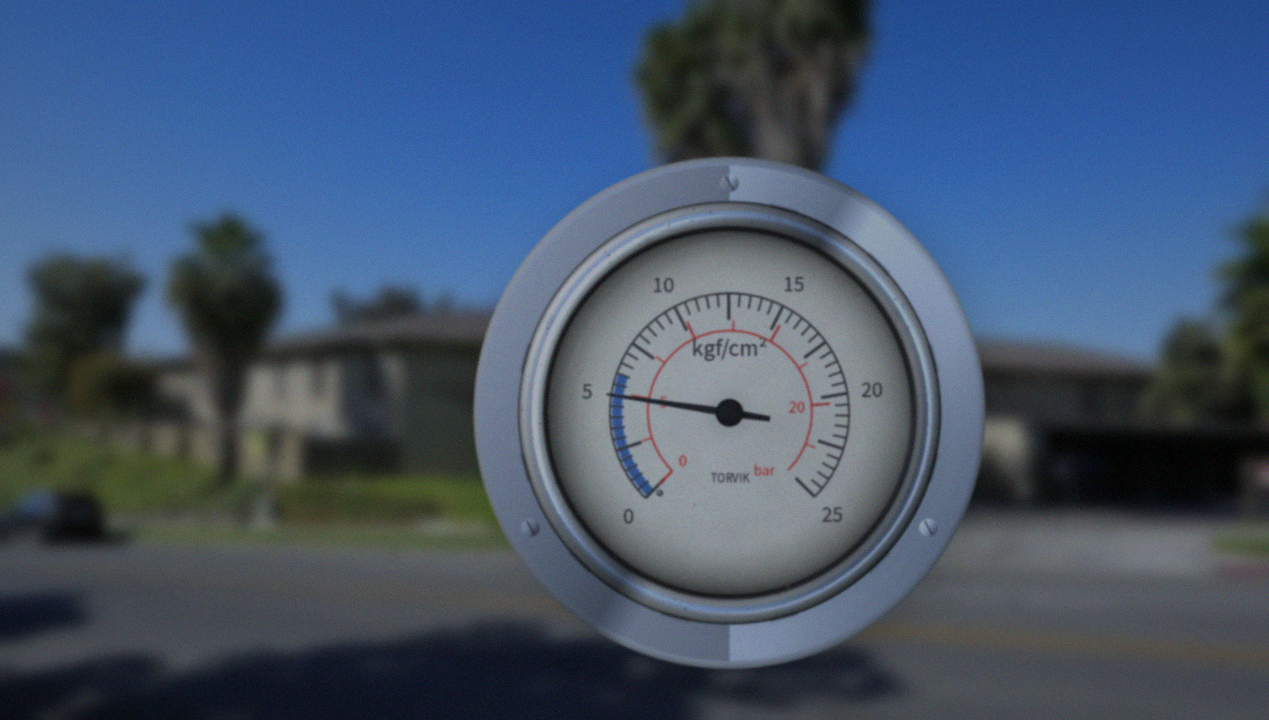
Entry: value=5 unit=kg/cm²
